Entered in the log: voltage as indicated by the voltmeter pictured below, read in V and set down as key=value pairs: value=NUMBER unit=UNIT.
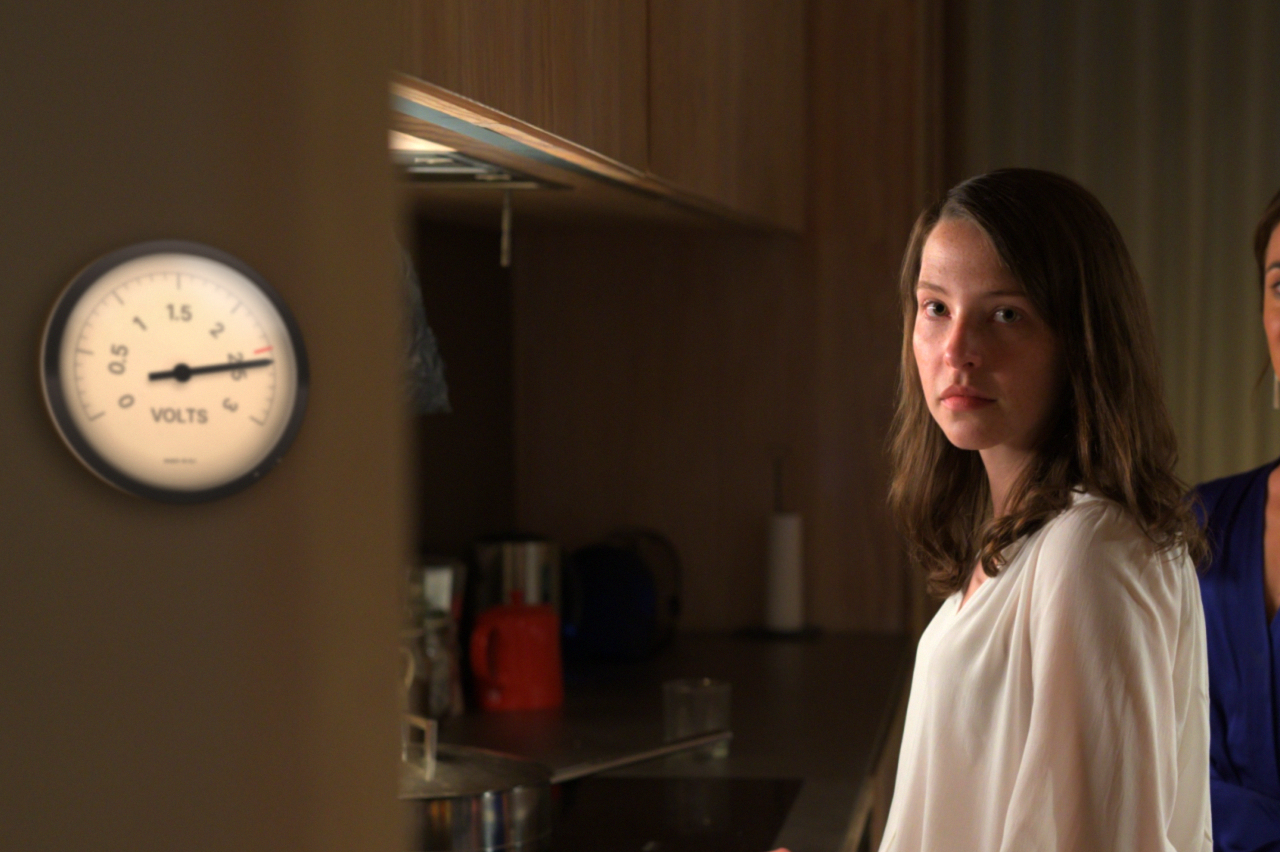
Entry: value=2.5 unit=V
